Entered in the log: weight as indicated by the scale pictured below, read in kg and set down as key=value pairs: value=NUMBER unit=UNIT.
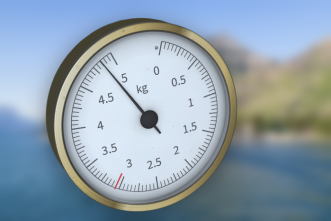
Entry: value=4.85 unit=kg
